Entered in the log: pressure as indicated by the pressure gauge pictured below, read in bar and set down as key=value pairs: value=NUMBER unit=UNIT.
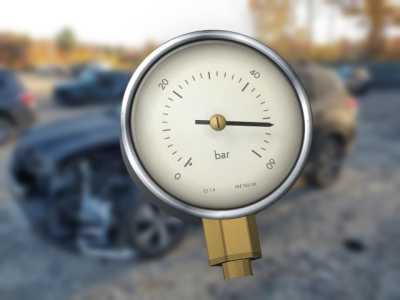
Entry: value=52 unit=bar
